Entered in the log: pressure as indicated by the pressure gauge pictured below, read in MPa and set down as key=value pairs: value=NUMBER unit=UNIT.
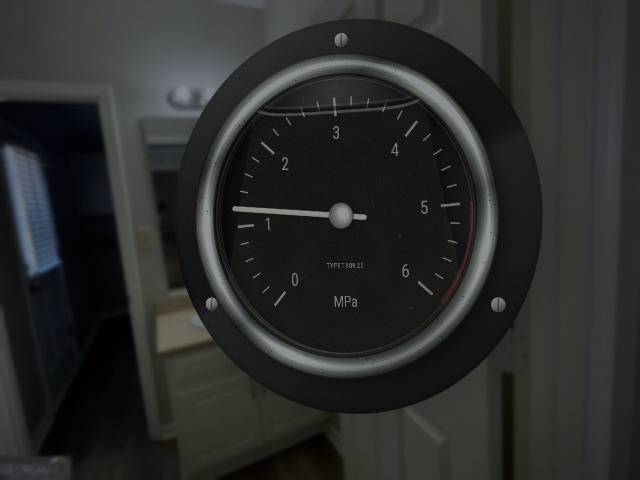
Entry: value=1.2 unit=MPa
